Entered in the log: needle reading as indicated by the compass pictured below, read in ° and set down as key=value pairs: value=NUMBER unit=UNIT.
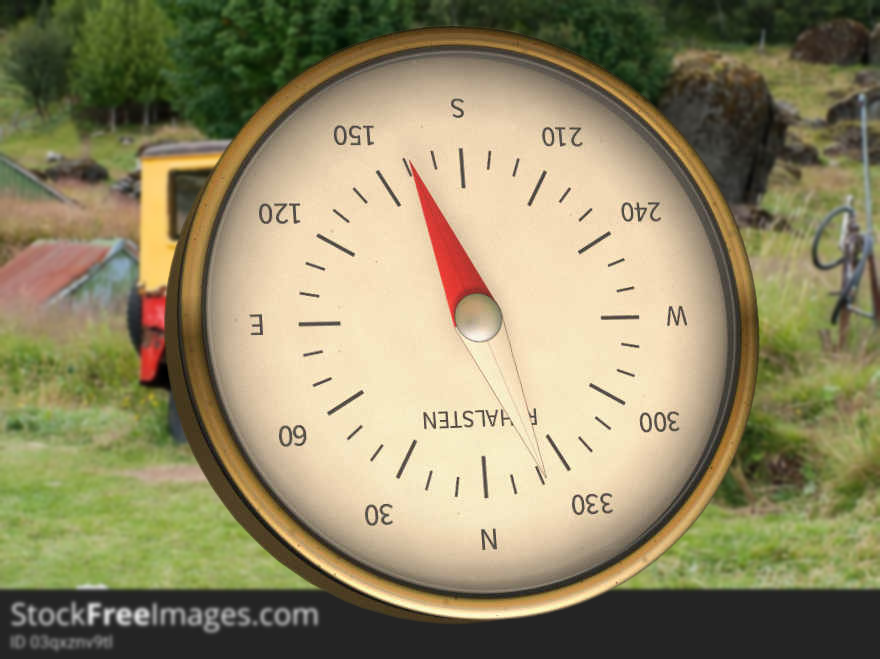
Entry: value=160 unit=°
